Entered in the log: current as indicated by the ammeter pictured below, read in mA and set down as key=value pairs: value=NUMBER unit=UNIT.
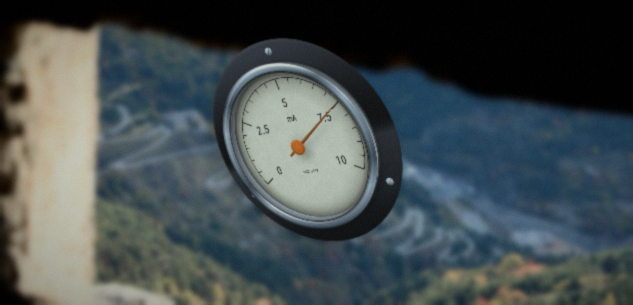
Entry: value=7.5 unit=mA
